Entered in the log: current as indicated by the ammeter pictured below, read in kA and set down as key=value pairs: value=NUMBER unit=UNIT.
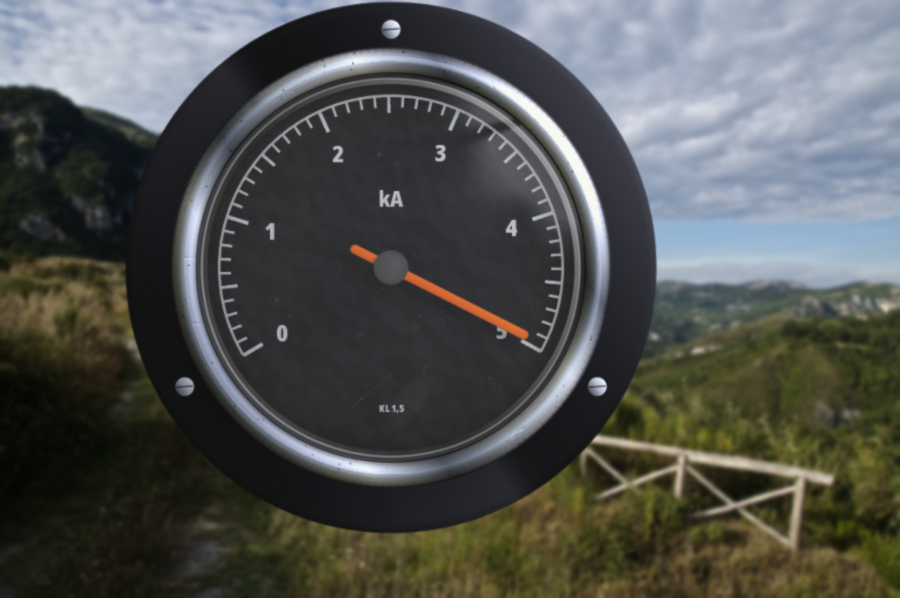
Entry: value=4.95 unit=kA
